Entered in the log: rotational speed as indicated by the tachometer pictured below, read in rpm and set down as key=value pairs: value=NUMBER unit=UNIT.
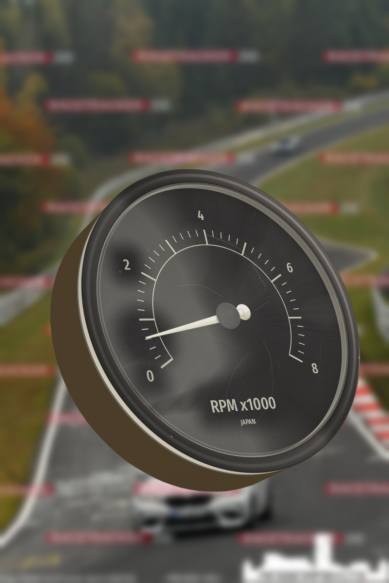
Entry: value=600 unit=rpm
